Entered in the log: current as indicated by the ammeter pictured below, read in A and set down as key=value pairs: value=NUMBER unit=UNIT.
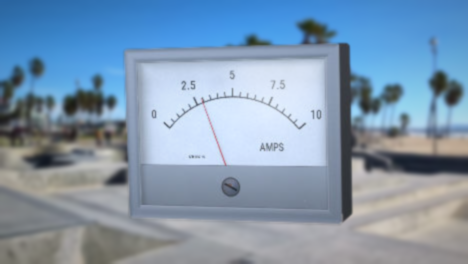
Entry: value=3 unit=A
